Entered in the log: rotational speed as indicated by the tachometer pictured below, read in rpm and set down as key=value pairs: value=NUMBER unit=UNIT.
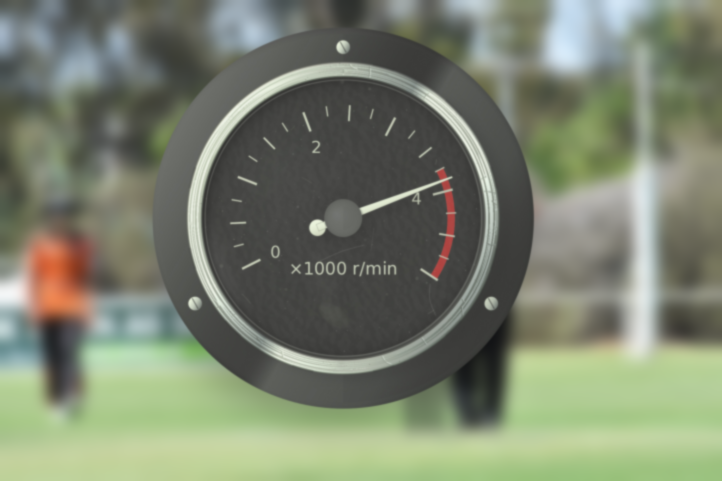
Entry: value=3875 unit=rpm
